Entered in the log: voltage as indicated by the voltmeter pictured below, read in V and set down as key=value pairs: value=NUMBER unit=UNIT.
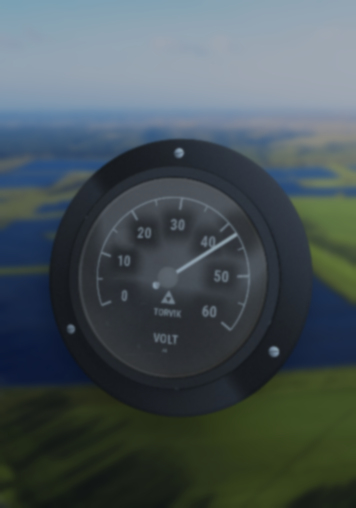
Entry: value=42.5 unit=V
